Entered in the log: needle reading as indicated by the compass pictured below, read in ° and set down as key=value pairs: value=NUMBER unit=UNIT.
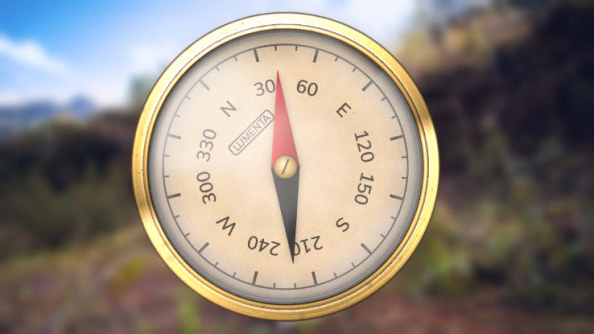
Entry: value=40 unit=°
